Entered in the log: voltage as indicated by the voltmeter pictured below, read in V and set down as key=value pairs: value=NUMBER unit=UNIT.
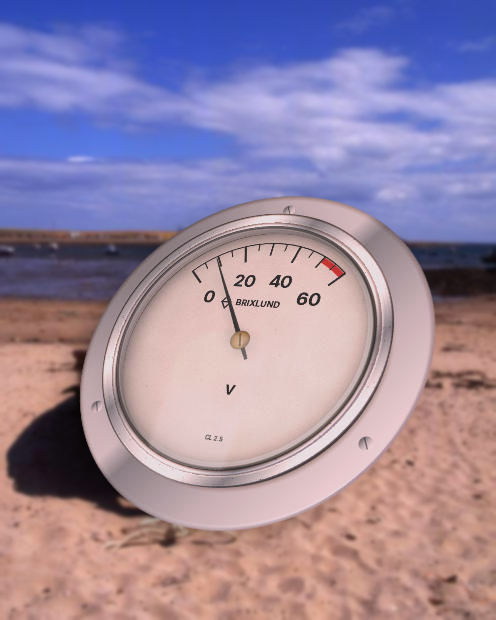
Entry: value=10 unit=V
